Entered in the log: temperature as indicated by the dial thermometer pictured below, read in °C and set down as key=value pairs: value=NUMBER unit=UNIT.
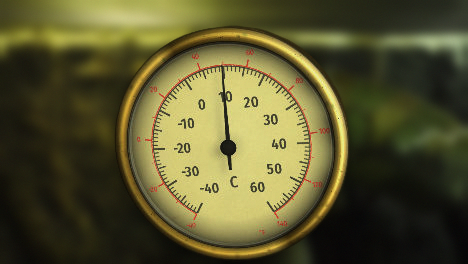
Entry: value=10 unit=°C
